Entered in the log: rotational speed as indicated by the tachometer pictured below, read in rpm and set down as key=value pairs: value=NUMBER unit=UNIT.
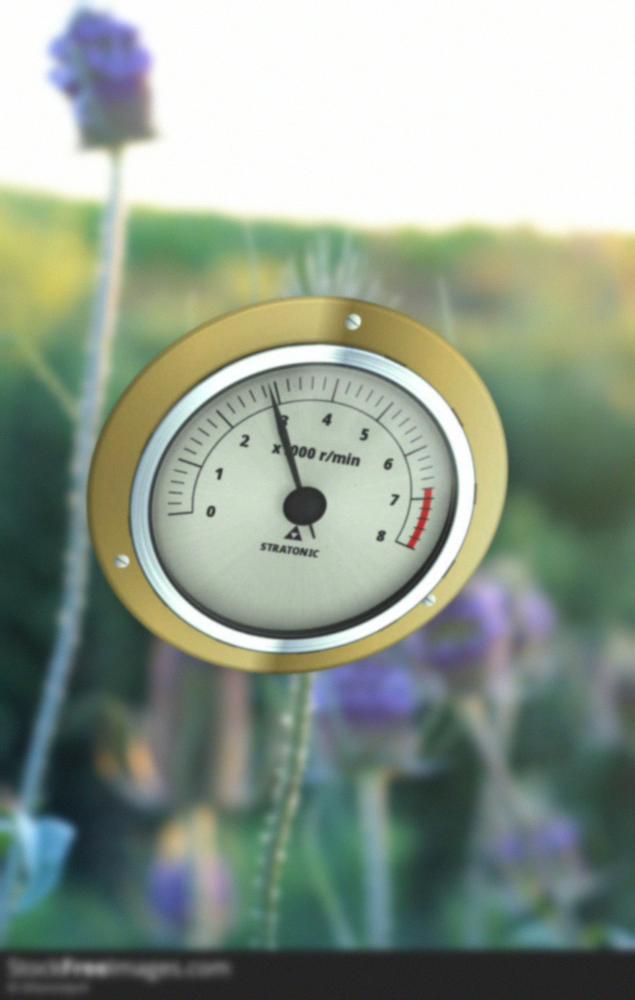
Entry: value=2900 unit=rpm
